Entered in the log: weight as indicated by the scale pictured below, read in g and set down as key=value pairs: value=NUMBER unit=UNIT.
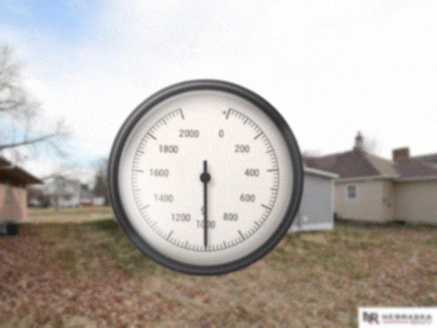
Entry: value=1000 unit=g
